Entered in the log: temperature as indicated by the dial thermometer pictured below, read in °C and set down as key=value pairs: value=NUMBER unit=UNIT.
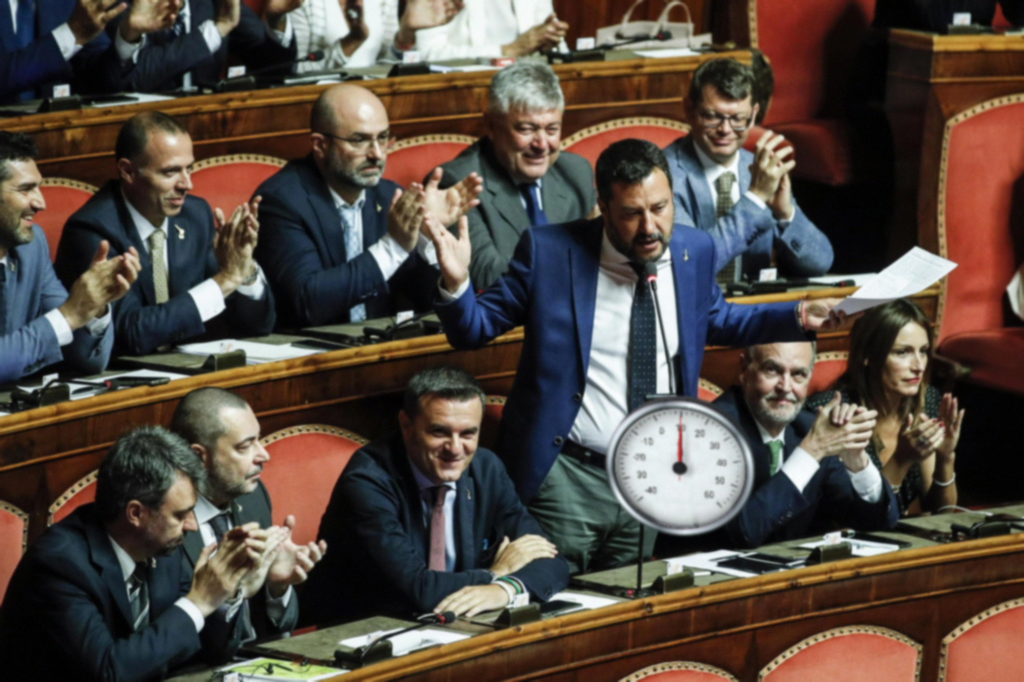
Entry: value=10 unit=°C
